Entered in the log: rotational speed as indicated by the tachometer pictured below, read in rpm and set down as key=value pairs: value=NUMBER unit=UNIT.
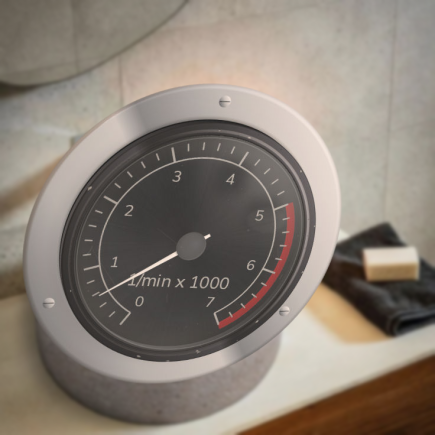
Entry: value=600 unit=rpm
